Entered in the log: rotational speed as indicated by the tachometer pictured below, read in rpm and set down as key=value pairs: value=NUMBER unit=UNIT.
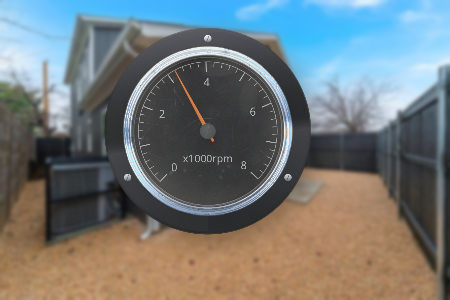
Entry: value=3200 unit=rpm
